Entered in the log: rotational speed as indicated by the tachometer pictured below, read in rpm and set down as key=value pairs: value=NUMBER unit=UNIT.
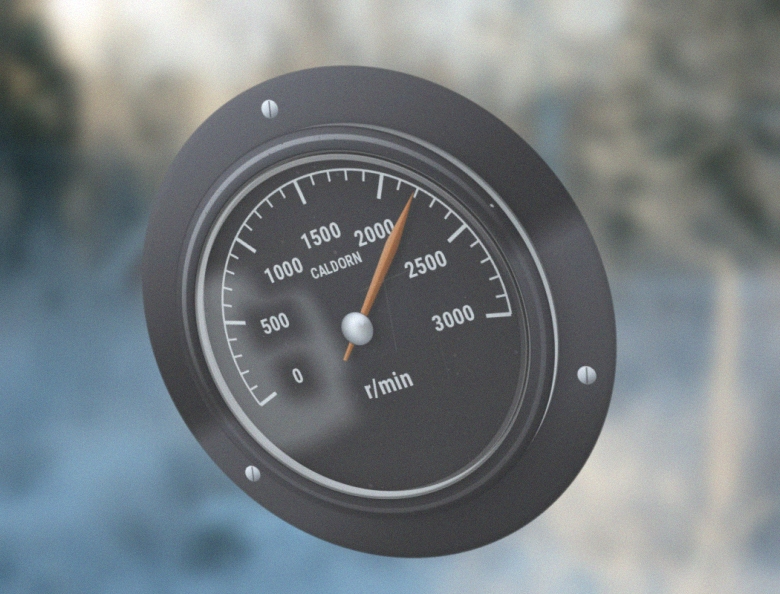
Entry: value=2200 unit=rpm
